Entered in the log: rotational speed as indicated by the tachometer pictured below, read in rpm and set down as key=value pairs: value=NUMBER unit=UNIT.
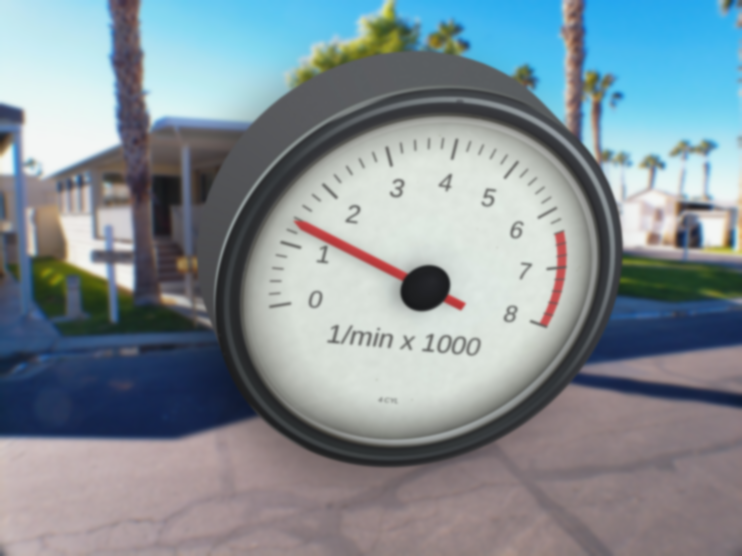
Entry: value=1400 unit=rpm
